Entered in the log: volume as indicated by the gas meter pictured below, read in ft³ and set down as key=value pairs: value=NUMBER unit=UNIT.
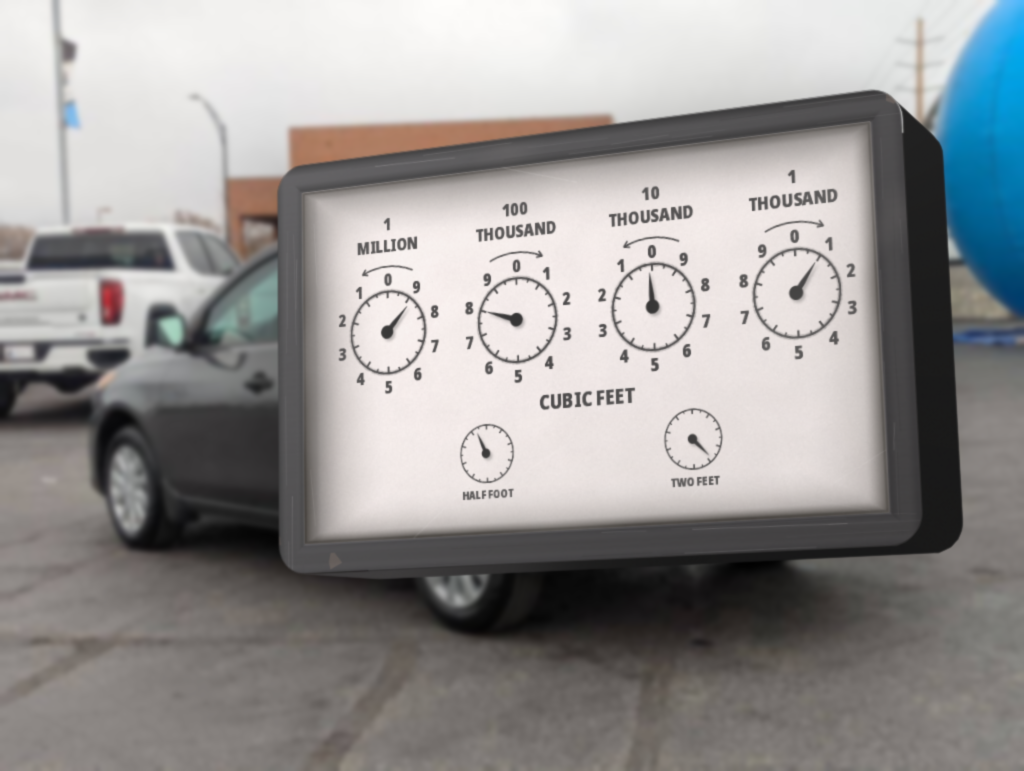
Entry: value=880100 unit=ft³
